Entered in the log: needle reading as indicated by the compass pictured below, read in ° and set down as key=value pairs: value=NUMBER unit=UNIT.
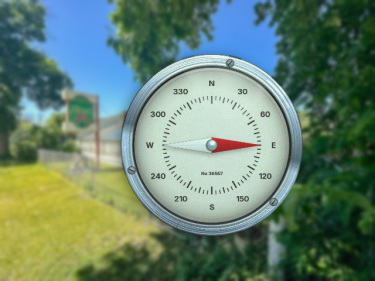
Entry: value=90 unit=°
